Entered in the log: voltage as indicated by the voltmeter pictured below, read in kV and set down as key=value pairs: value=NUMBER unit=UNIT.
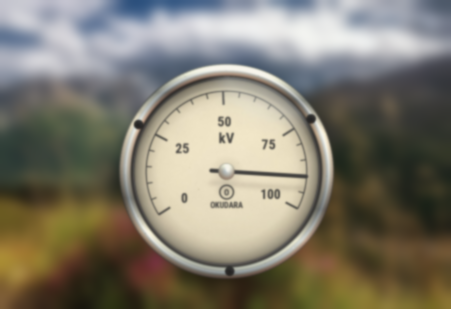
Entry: value=90 unit=kV
